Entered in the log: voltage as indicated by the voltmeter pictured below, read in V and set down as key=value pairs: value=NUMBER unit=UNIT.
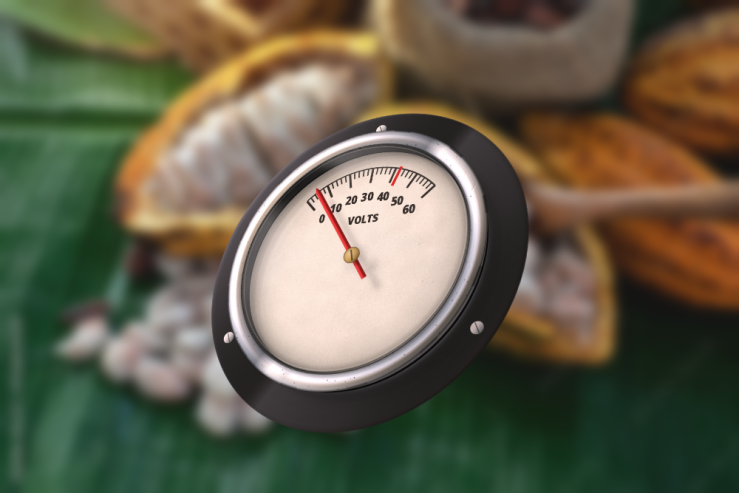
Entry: value=6 unit=V
